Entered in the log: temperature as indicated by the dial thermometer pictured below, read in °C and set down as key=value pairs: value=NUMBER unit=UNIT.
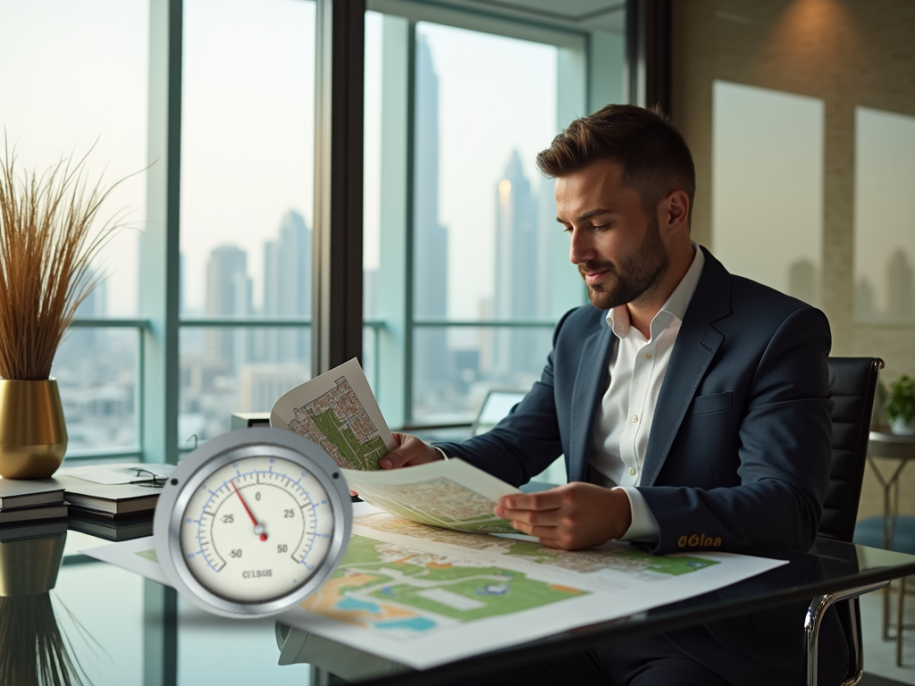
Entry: value=-10 unit=°C
